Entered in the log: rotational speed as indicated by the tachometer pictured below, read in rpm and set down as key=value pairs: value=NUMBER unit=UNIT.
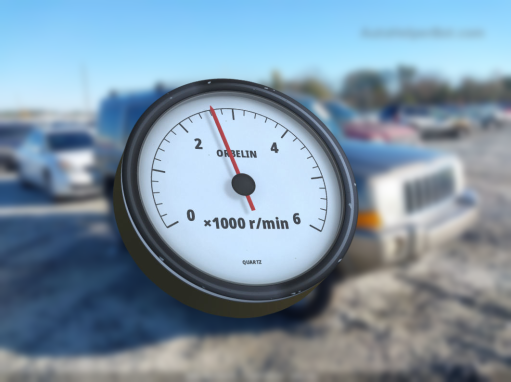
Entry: value=2600 unit=rpm
